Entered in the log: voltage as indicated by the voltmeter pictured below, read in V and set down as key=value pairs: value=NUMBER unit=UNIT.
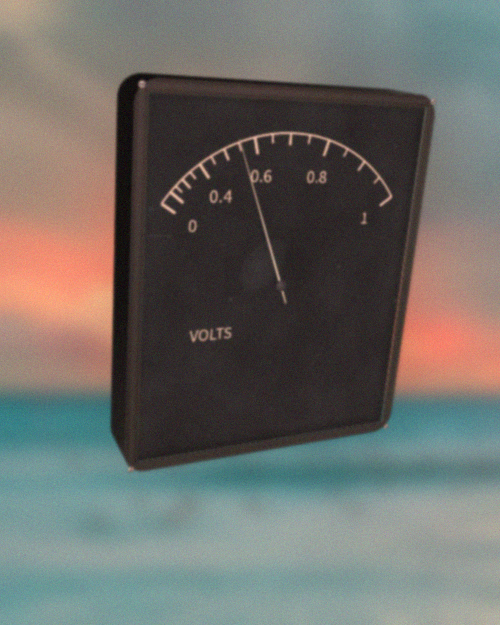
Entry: value=0.55 unit=V
